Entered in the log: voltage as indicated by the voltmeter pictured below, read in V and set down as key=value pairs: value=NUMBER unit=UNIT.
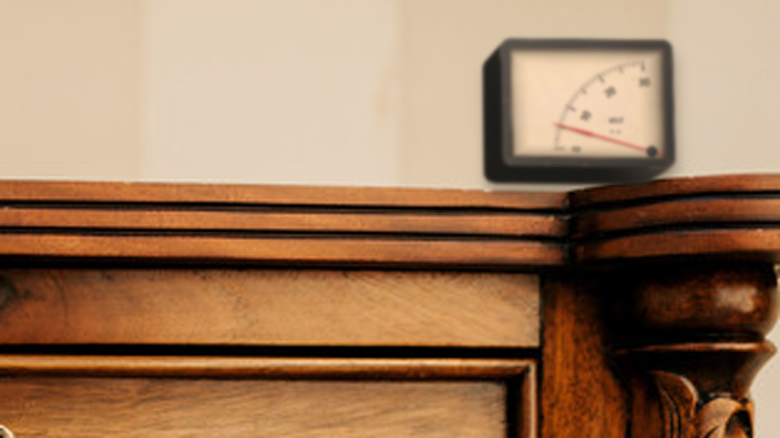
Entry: value=5 unit=V
